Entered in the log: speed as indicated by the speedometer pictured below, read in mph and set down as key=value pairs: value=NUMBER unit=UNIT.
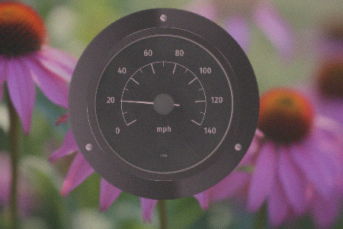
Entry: value=20 unit=mph
